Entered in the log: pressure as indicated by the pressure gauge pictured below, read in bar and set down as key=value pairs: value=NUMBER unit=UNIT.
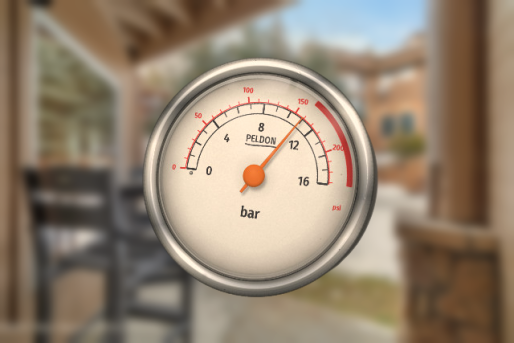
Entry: value=11 unit=bar
